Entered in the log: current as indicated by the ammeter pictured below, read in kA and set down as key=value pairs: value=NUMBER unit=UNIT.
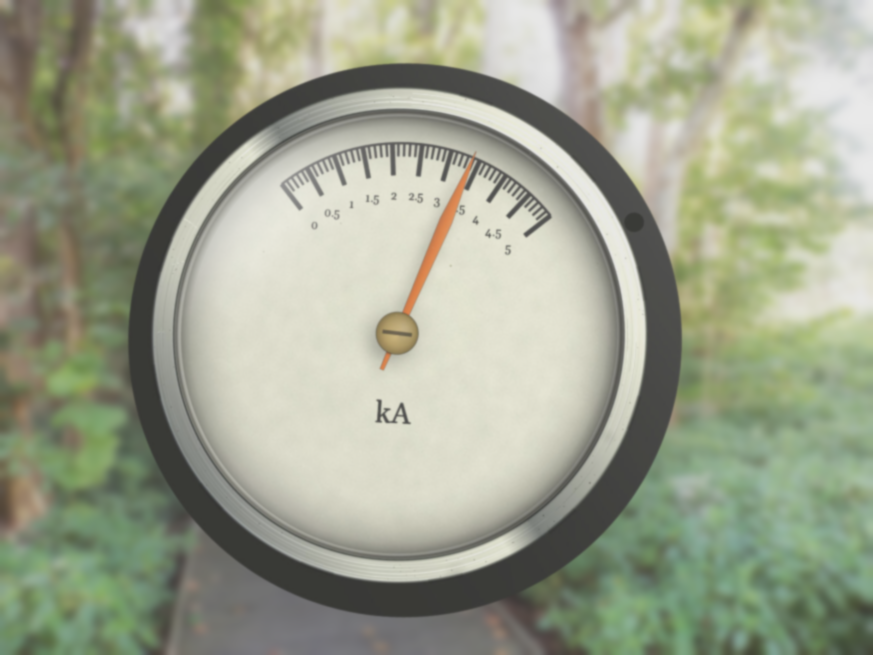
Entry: value=3.4 unit=kA
